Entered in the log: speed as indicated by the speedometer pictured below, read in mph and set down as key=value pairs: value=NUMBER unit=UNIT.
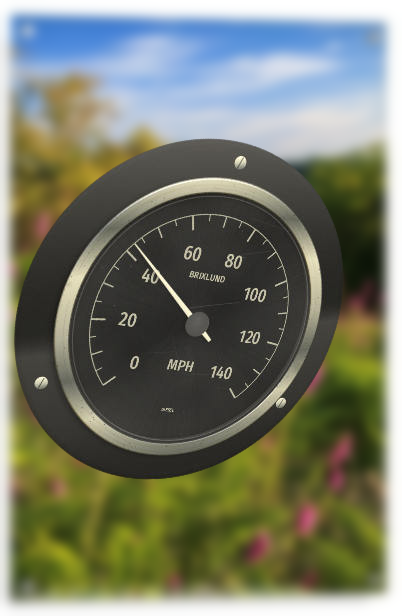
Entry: value=42.5 unit=mph
